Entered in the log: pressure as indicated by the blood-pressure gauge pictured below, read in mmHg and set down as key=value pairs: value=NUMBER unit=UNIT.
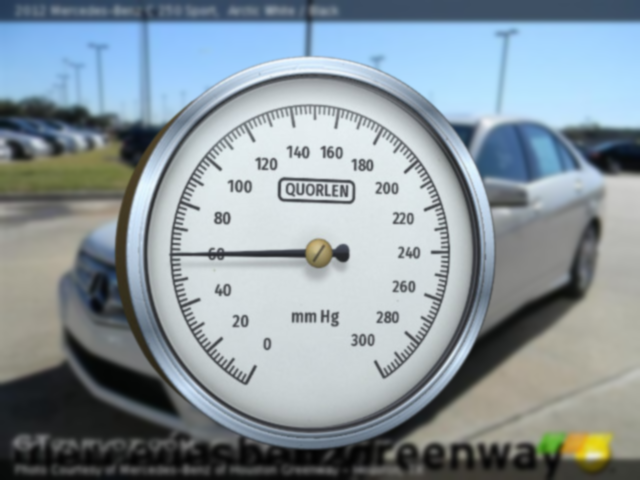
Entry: value=60 unit=mmHg
